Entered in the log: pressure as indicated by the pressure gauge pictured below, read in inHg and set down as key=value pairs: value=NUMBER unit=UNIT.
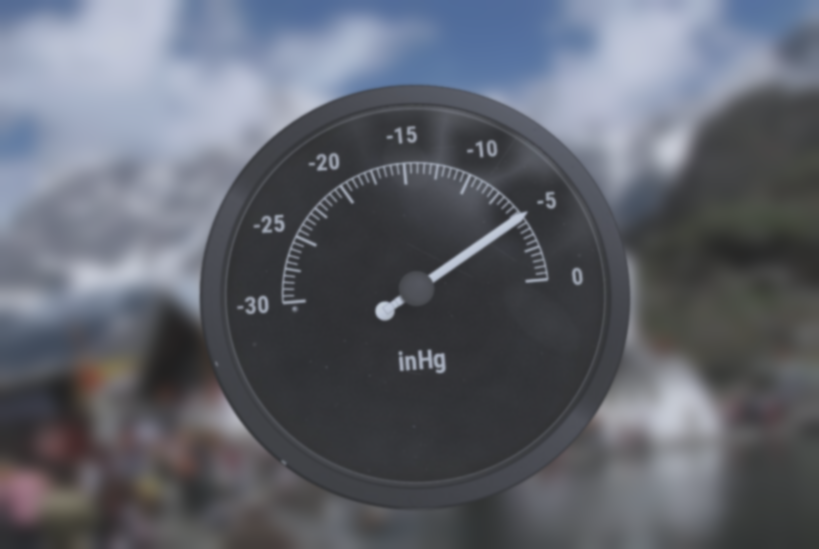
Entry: value=-5 unit=inHg
